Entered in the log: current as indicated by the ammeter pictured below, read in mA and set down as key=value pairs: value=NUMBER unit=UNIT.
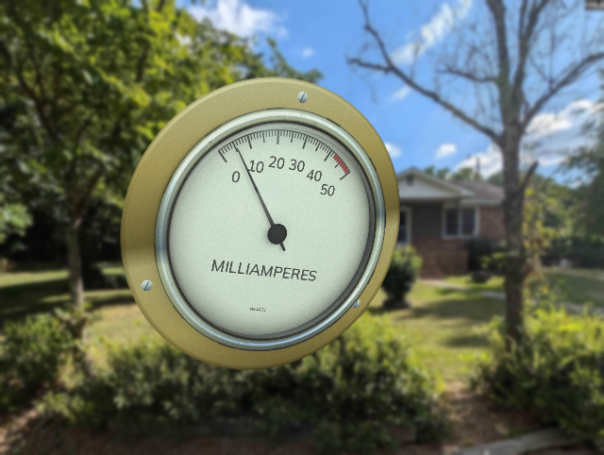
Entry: value=5 unit=mA
